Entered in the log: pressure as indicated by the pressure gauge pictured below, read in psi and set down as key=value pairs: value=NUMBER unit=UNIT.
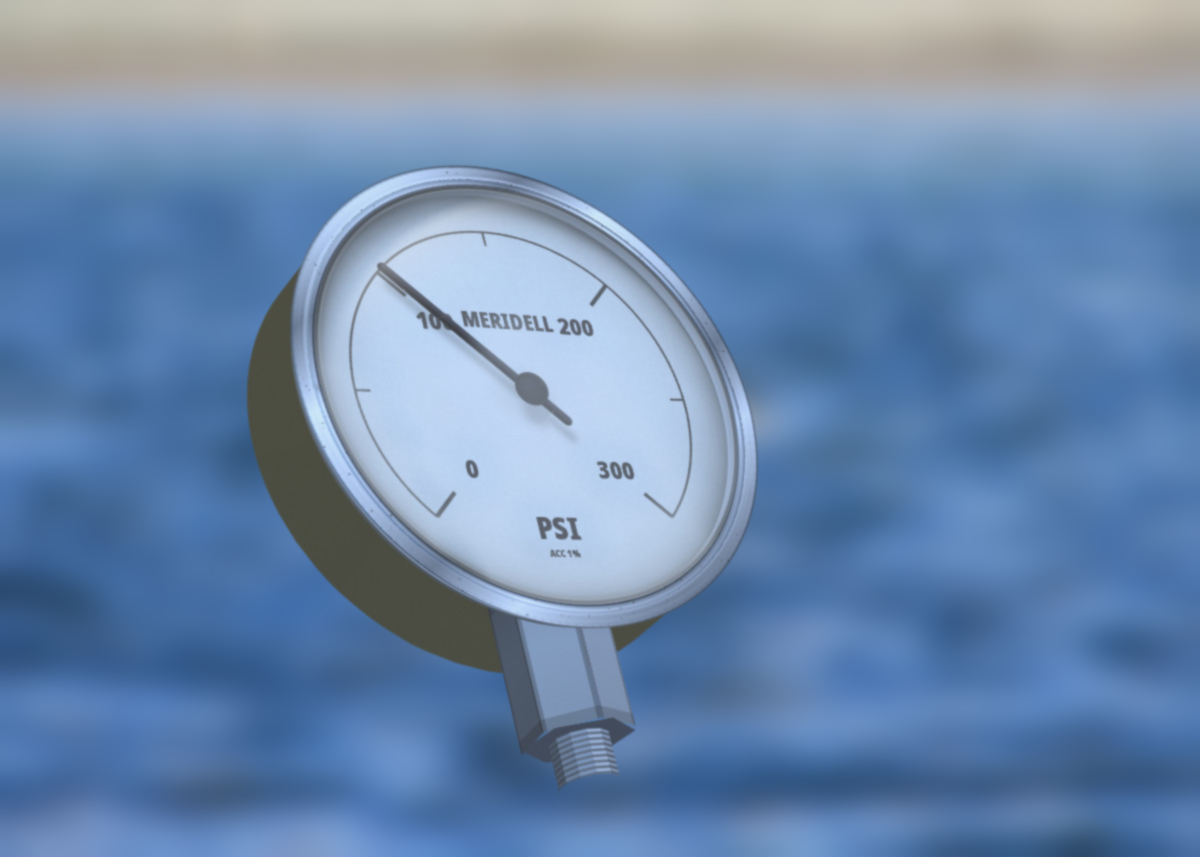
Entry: value=100 unit=psi
